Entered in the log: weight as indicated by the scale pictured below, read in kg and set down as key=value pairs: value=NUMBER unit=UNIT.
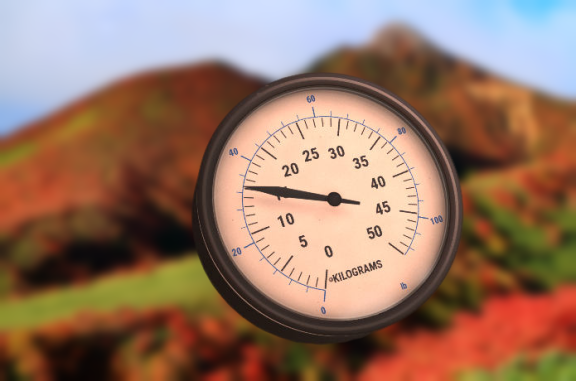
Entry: value=15 unit=kg
